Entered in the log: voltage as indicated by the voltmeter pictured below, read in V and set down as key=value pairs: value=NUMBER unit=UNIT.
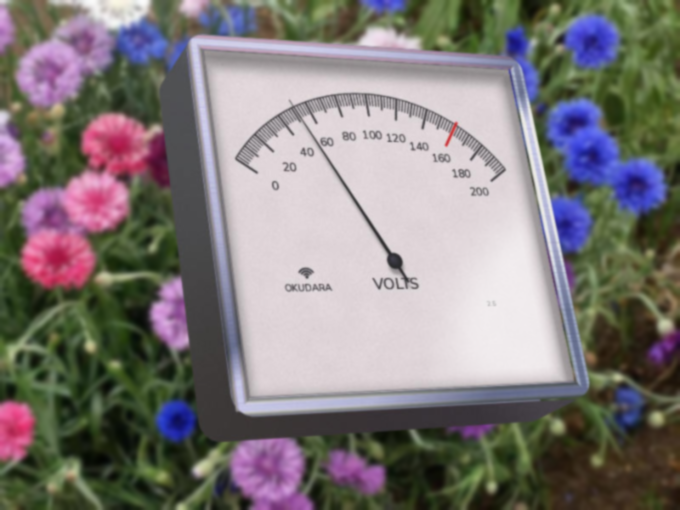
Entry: value=50 unit=V
